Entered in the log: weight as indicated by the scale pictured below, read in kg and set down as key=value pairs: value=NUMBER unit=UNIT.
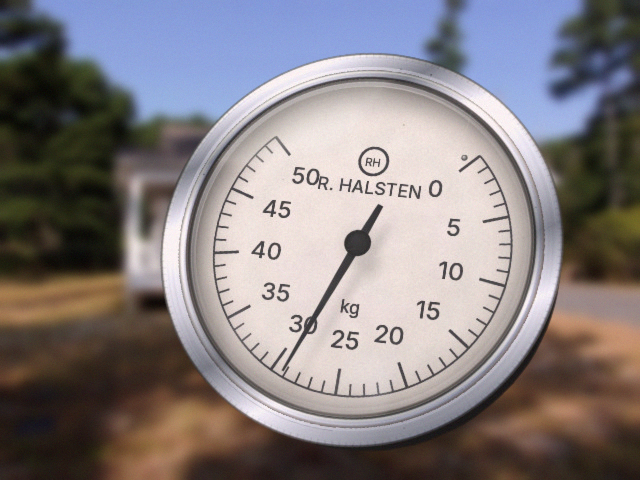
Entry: value=29 unit=kg
